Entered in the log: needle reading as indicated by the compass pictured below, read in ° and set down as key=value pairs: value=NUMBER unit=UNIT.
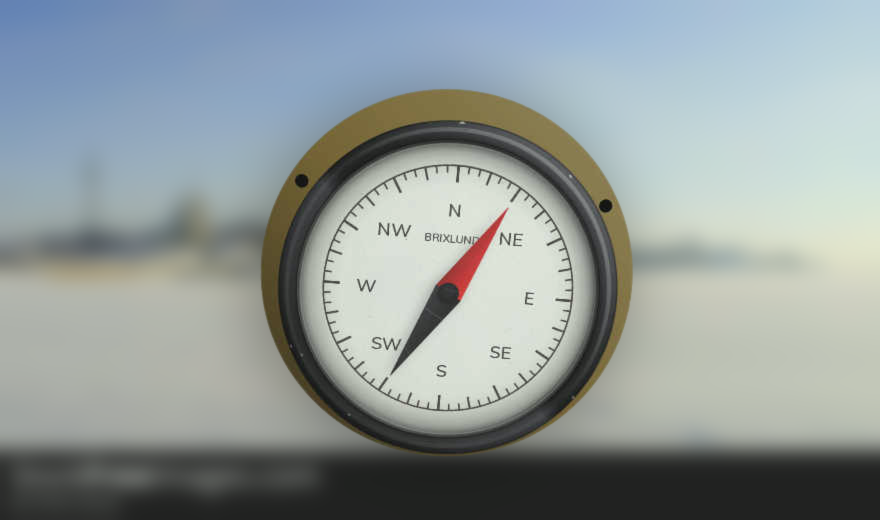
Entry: value=30 unit=°
